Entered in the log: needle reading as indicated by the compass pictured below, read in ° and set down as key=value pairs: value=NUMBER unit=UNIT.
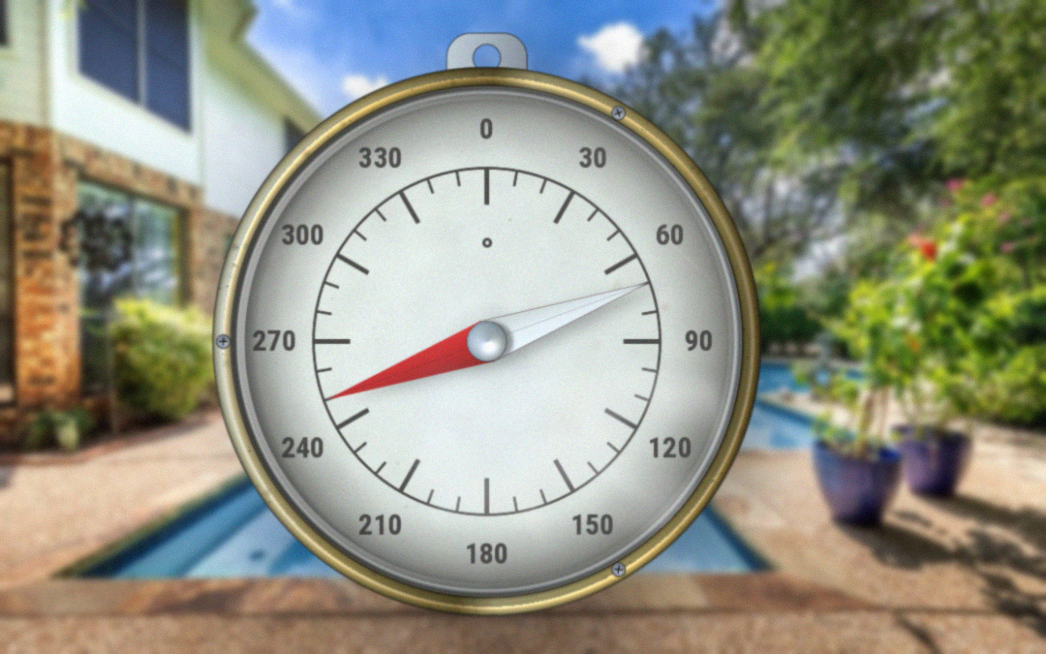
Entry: value=250 unit=°
